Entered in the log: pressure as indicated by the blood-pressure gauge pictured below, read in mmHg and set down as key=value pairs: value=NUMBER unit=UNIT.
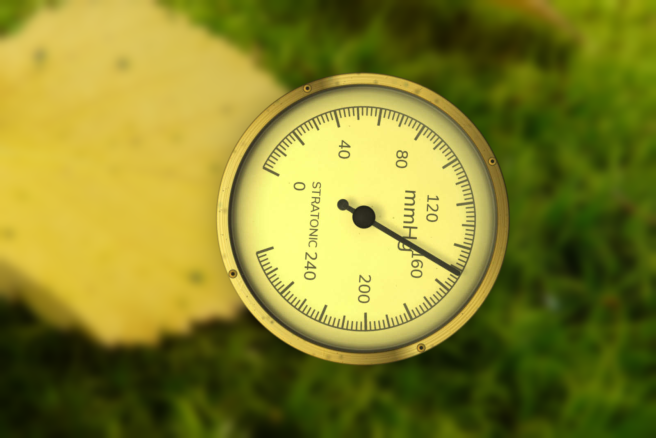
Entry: value=152 unit=mmHg
